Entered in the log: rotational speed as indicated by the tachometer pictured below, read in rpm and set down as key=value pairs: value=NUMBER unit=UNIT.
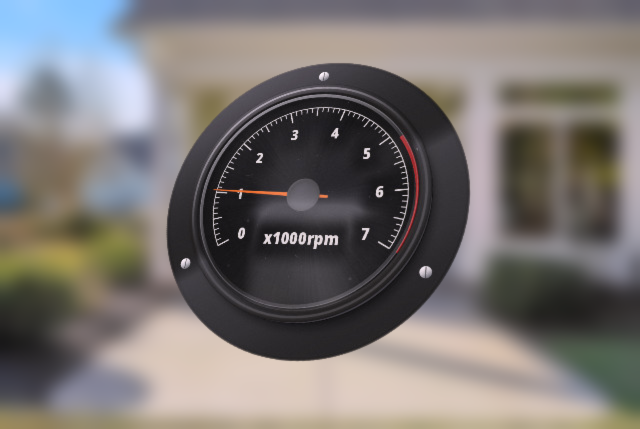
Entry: value=1000 unit=rpm
